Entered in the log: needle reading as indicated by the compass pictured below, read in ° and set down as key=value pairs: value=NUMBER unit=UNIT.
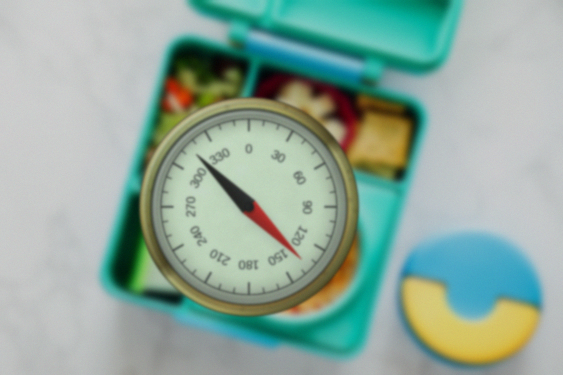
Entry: value=135 unit=°
